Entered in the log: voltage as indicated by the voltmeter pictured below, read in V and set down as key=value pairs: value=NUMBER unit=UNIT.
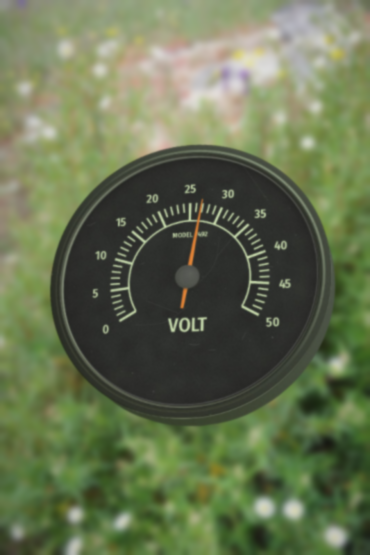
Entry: value=27 unit=V
